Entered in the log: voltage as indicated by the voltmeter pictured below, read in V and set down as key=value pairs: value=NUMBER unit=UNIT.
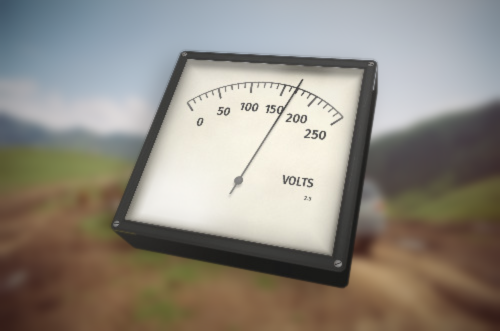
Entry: value=170 unit=V
